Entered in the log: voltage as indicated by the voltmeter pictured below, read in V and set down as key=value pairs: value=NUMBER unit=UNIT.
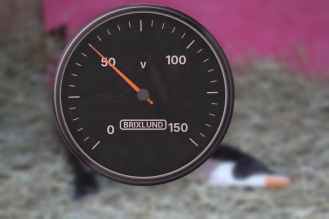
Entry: value=50 unit=V
